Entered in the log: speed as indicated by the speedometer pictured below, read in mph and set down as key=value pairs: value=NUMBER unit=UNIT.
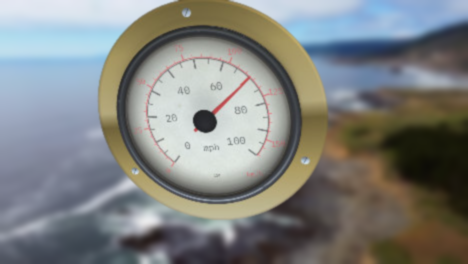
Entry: value=70 unit=mph
